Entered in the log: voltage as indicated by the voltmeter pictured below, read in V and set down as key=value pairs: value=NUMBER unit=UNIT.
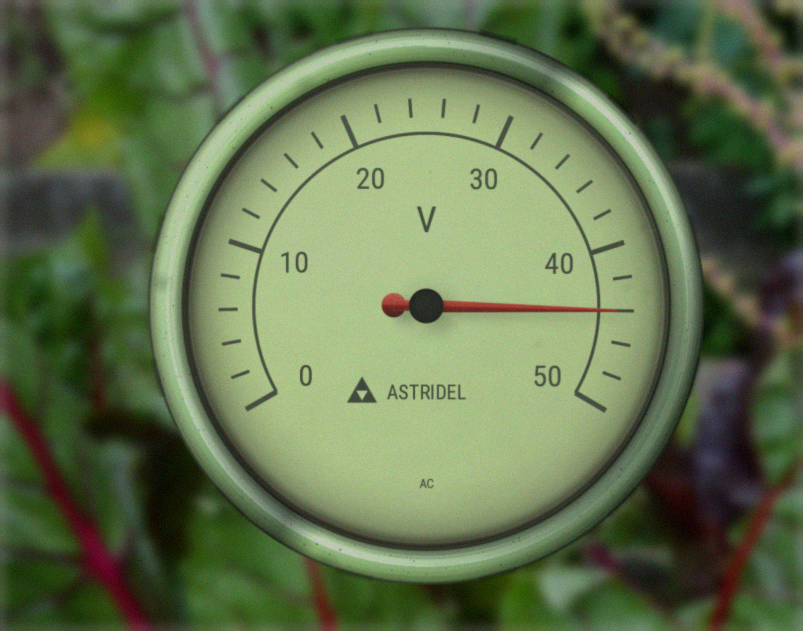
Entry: value=44 unit=V
